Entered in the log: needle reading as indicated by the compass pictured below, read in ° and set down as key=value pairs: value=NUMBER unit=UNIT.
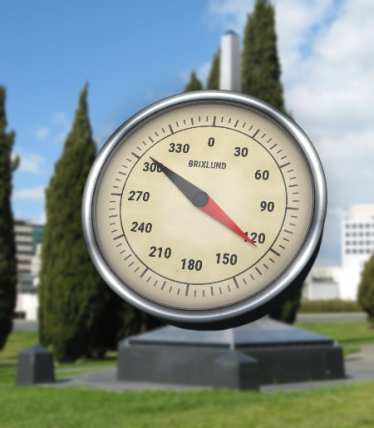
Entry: value=125 unit=°
